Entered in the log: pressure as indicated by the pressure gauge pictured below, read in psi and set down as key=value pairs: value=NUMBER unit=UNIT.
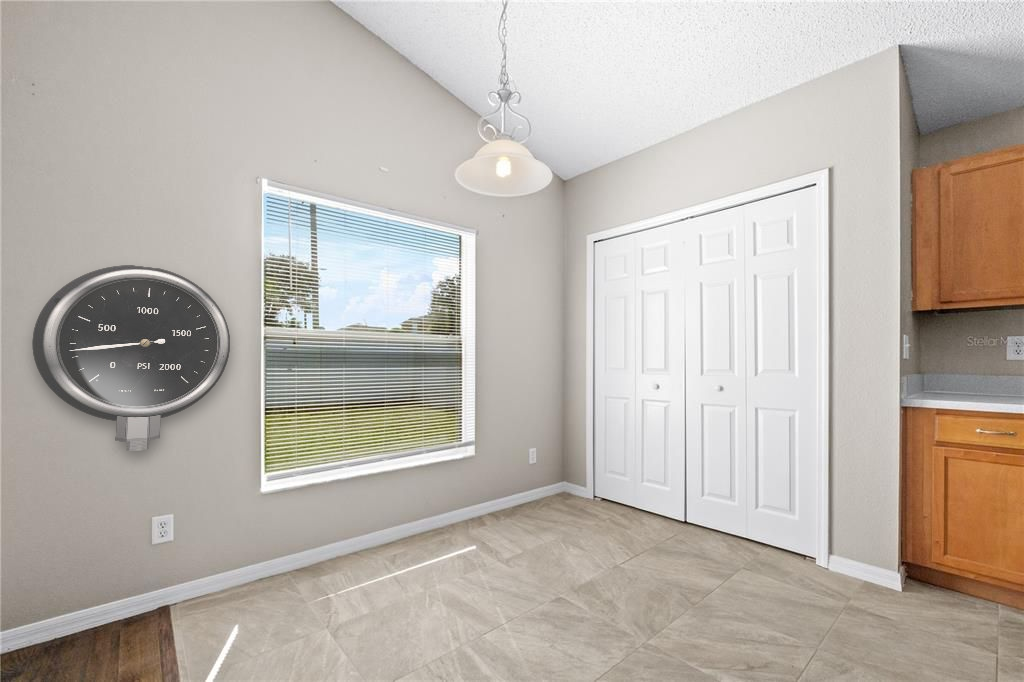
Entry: value=250 unit=psi
